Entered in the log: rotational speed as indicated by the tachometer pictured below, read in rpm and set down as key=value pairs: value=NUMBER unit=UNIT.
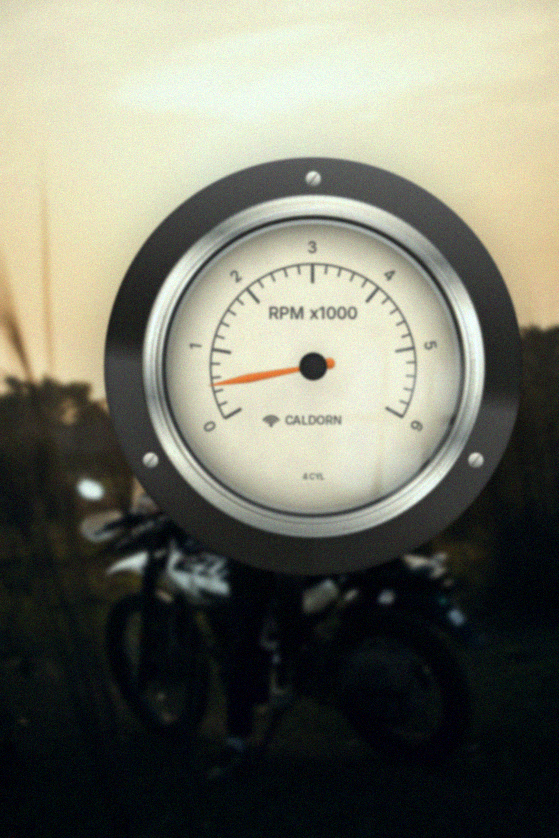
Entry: value=500 unit=rpm
